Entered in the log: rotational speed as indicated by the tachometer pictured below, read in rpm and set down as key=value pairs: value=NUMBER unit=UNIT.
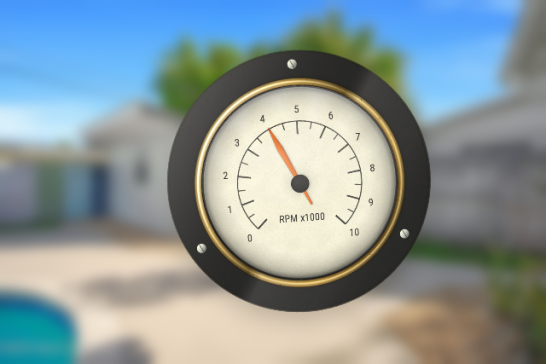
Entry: value=4000 unit=rpm
